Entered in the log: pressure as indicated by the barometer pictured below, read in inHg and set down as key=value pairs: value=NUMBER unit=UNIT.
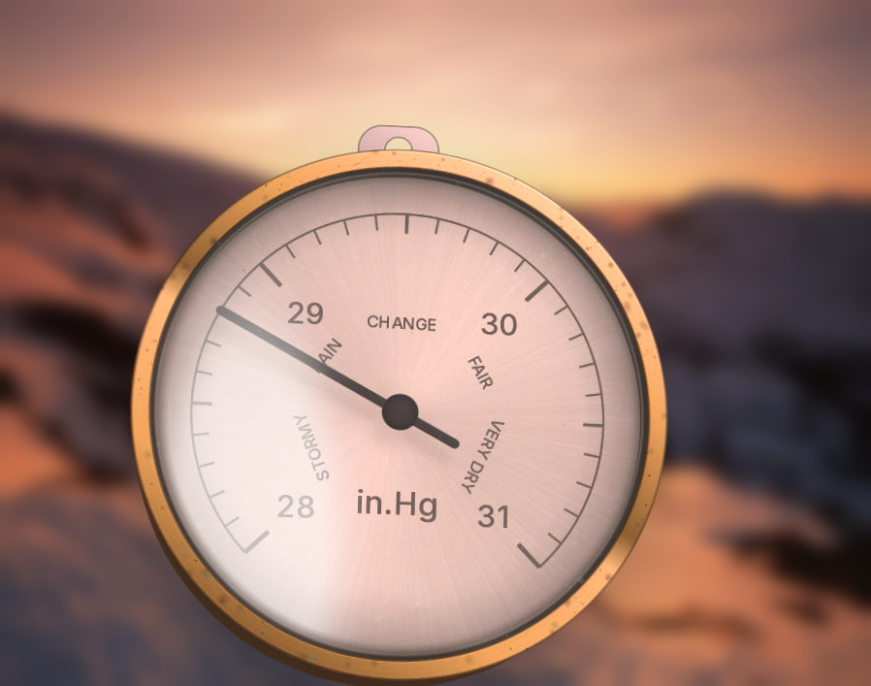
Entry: value=28.8 unit=inHg
